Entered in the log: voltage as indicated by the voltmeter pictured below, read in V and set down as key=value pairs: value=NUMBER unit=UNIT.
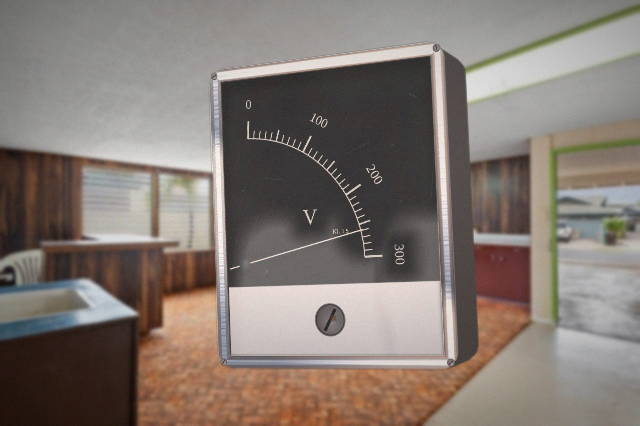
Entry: value=260 unit=V
